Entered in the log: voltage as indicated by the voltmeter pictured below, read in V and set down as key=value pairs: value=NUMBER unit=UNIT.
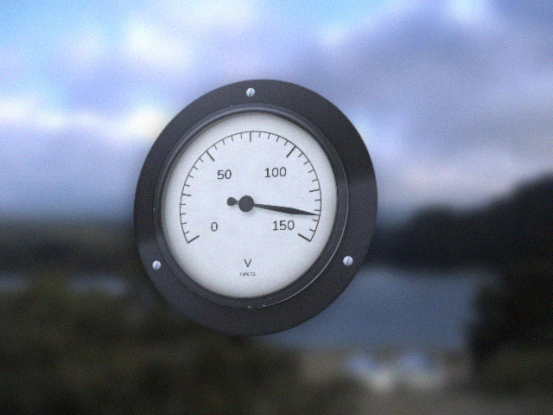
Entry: value=137.5 unit=V
